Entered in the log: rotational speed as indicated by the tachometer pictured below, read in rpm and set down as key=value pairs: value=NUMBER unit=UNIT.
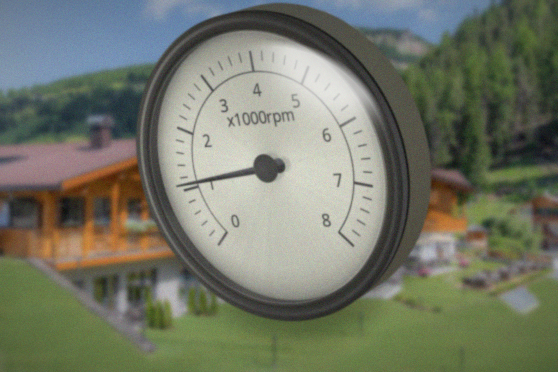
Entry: value=1100 unit=rpm
